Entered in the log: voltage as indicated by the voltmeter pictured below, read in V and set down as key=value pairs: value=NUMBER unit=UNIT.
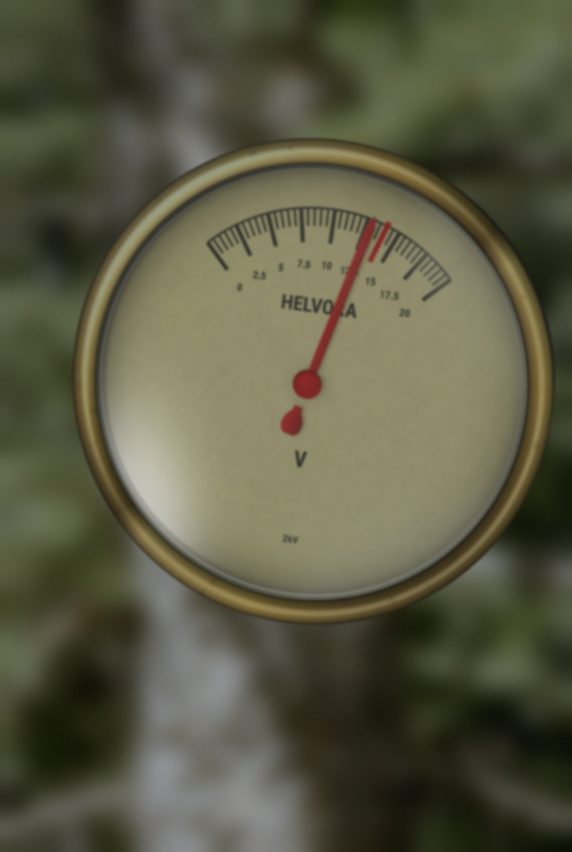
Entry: value=13 unit=V
